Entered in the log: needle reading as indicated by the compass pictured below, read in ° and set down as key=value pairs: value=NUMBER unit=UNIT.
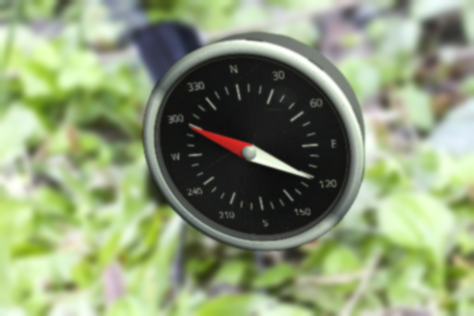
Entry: value=300 unit=°
